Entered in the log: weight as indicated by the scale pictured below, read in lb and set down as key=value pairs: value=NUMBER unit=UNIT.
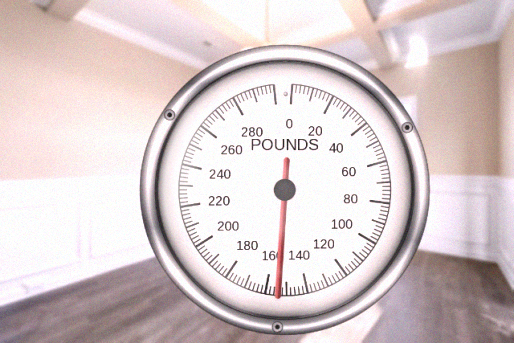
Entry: value=154 unit=lb
